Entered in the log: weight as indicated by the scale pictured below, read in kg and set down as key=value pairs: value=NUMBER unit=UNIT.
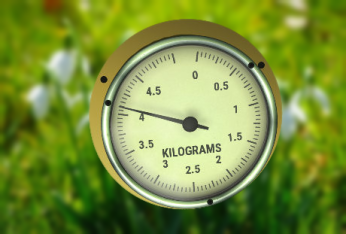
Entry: value=4.1 unit=kg
